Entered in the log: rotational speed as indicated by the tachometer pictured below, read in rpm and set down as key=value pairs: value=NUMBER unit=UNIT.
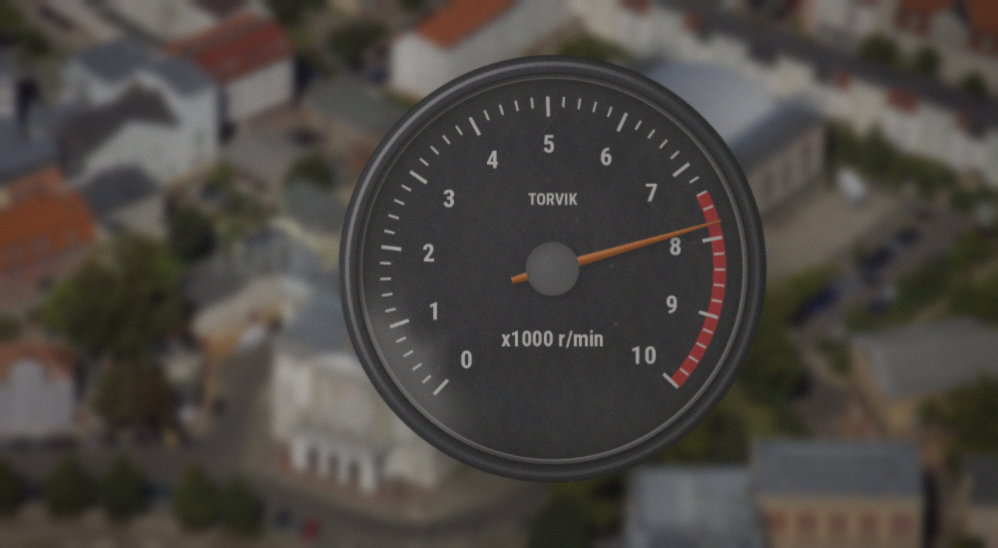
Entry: value=7800 unit=rpm
